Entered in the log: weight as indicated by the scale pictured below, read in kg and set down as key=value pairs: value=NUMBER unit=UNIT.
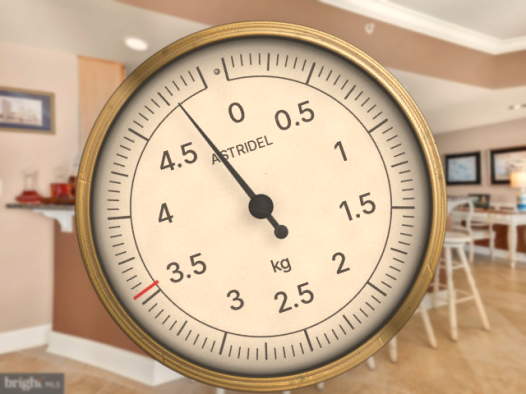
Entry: value=4.8 unit=kg
